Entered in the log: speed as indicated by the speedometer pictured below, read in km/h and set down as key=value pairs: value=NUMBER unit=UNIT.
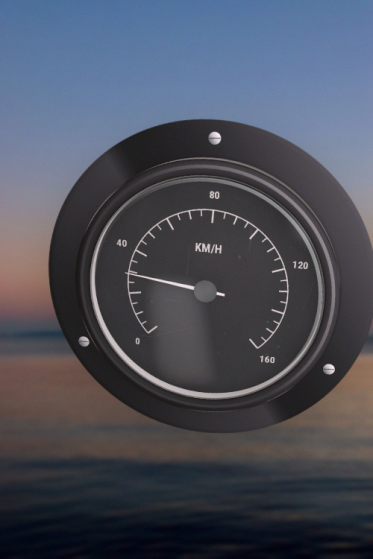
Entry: value=30 unit=km/h
